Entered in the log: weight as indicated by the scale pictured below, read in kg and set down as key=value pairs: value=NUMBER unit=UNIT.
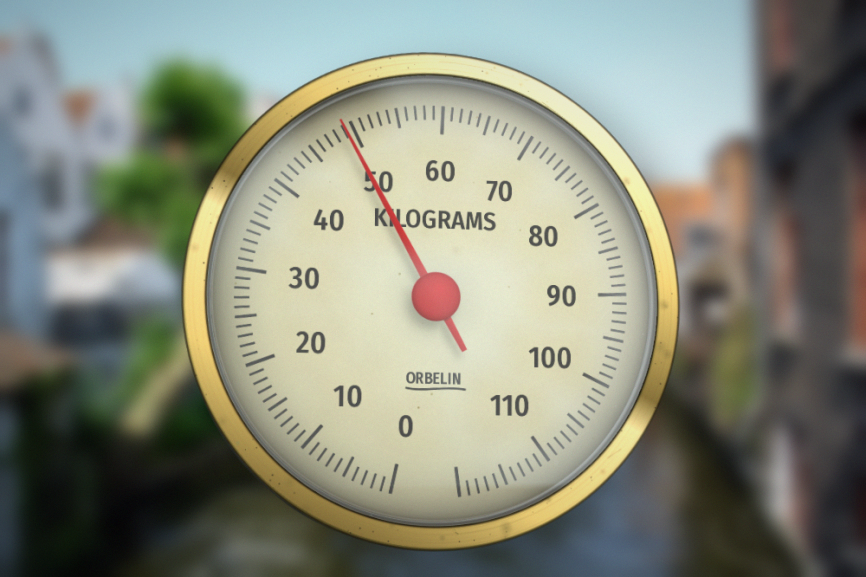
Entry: value=49 unit=kg
